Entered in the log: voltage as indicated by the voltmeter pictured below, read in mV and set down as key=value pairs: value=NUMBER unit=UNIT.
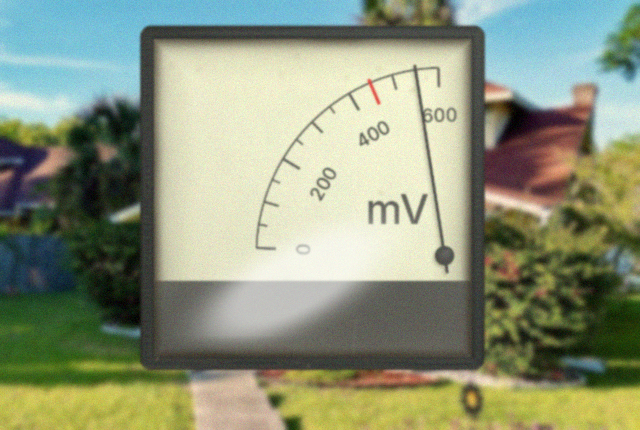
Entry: value=550 unit=mV
